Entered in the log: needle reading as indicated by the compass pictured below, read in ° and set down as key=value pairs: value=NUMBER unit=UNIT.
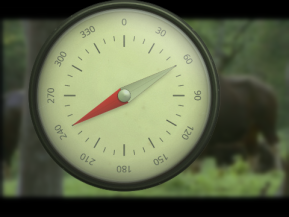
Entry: value=240 unit=°
